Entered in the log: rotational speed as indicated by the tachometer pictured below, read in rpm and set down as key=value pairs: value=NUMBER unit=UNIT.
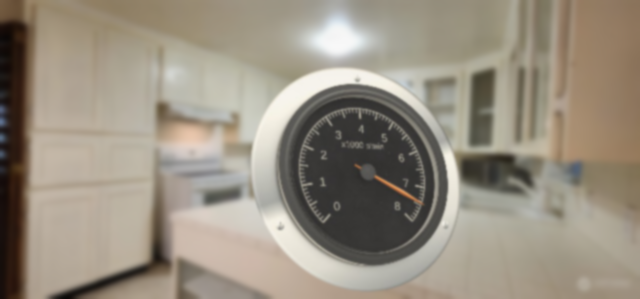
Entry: value=7500 unit=rpm
